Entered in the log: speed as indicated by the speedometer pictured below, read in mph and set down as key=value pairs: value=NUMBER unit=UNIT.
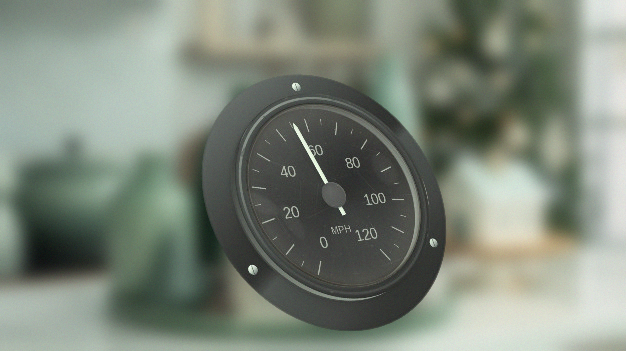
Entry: value=55 unit=mph
